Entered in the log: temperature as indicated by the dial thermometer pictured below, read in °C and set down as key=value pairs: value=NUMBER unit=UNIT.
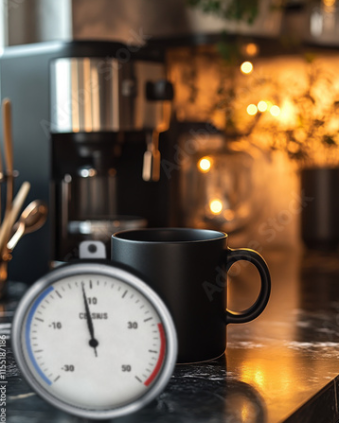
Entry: value=8 unit=°C
